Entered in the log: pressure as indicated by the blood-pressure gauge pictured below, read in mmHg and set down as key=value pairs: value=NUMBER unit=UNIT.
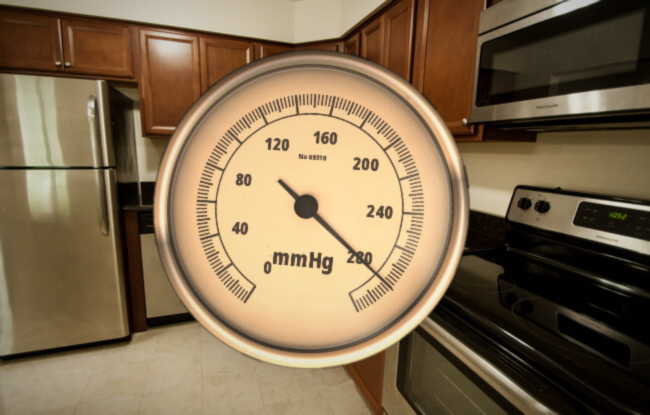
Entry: value=280 unit=mmHg
